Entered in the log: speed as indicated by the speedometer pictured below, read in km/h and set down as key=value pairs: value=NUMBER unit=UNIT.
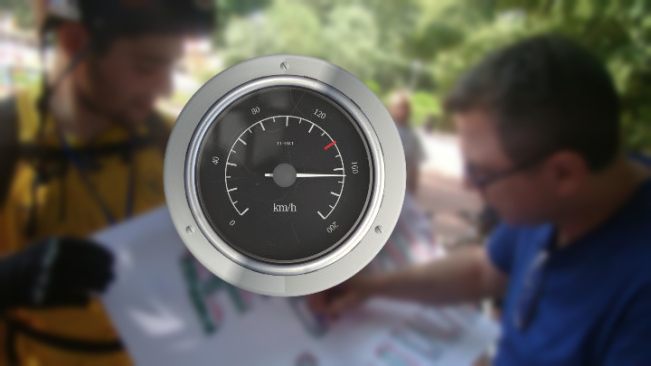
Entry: value=165 unit=km/h
